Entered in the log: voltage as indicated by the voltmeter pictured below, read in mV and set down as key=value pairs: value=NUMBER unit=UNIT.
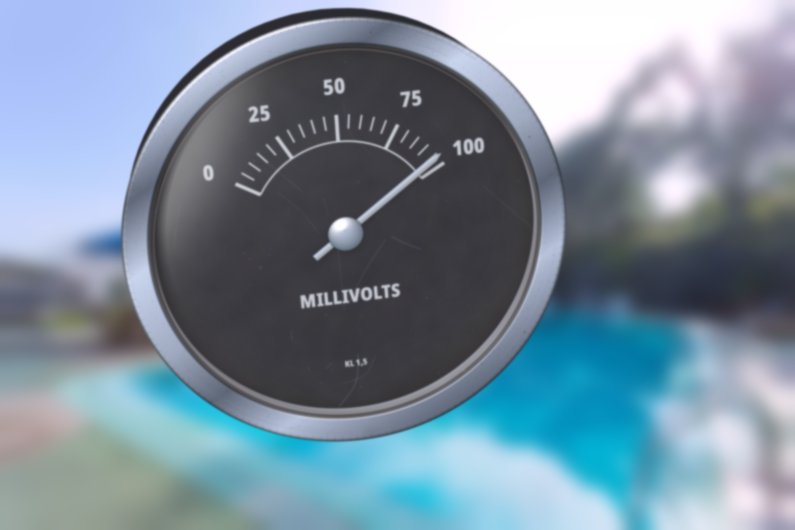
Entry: value=95 unit=mV
